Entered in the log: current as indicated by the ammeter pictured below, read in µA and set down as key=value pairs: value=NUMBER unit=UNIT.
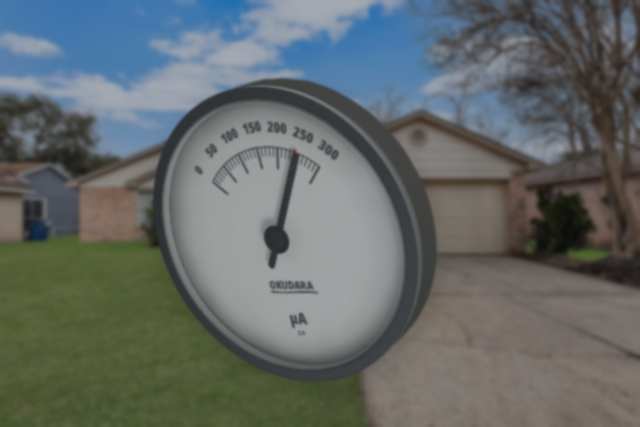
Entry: value=250 unit=µA
